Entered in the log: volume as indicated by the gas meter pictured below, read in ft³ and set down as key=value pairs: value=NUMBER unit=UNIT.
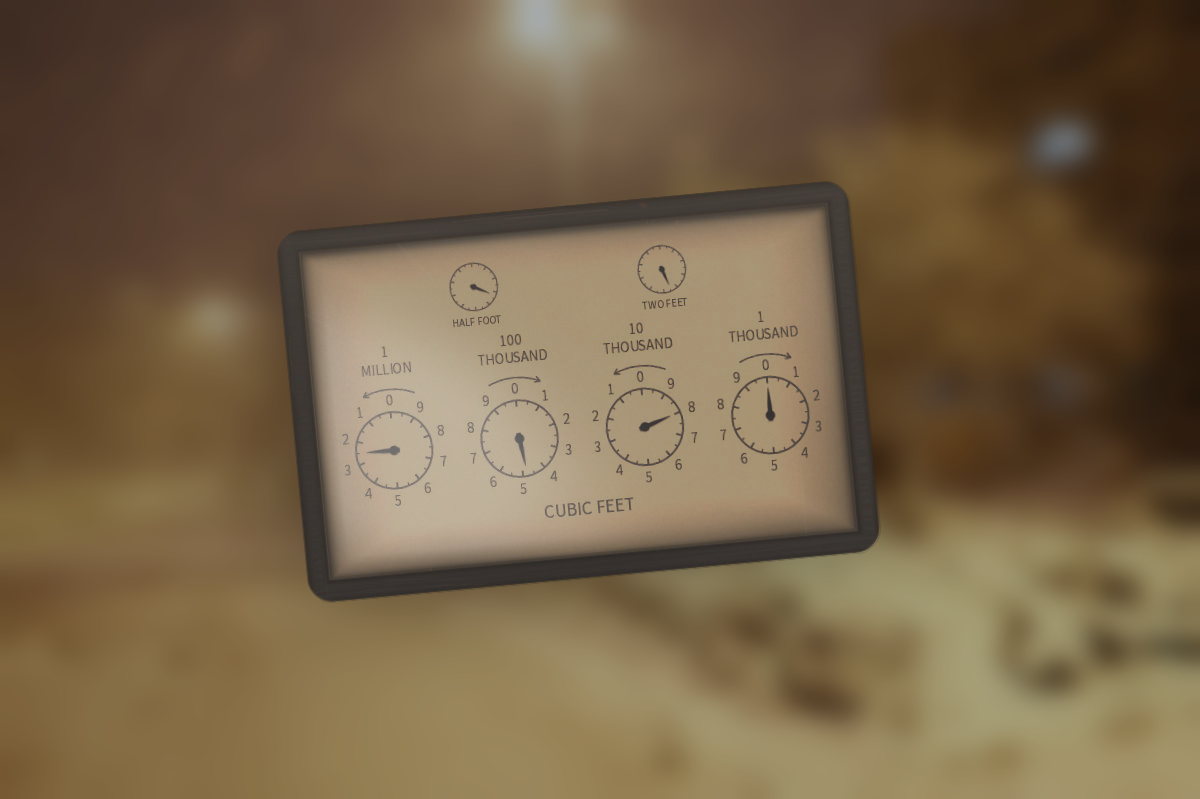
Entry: value=248000 unit=ft³
